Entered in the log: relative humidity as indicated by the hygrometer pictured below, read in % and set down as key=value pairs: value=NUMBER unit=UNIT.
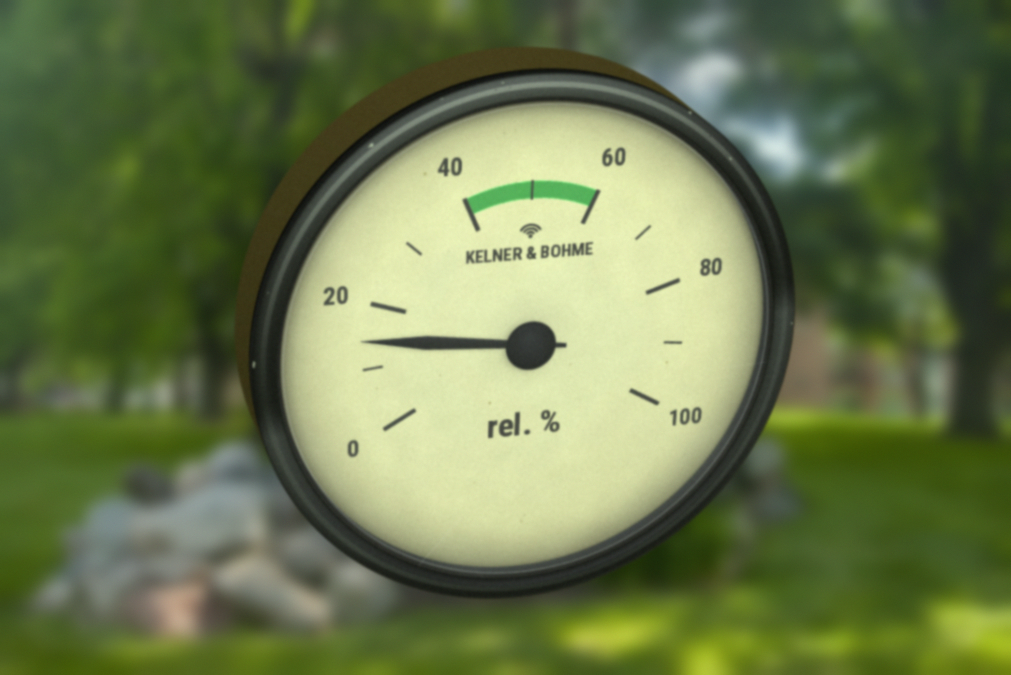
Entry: value=15 unit=%
